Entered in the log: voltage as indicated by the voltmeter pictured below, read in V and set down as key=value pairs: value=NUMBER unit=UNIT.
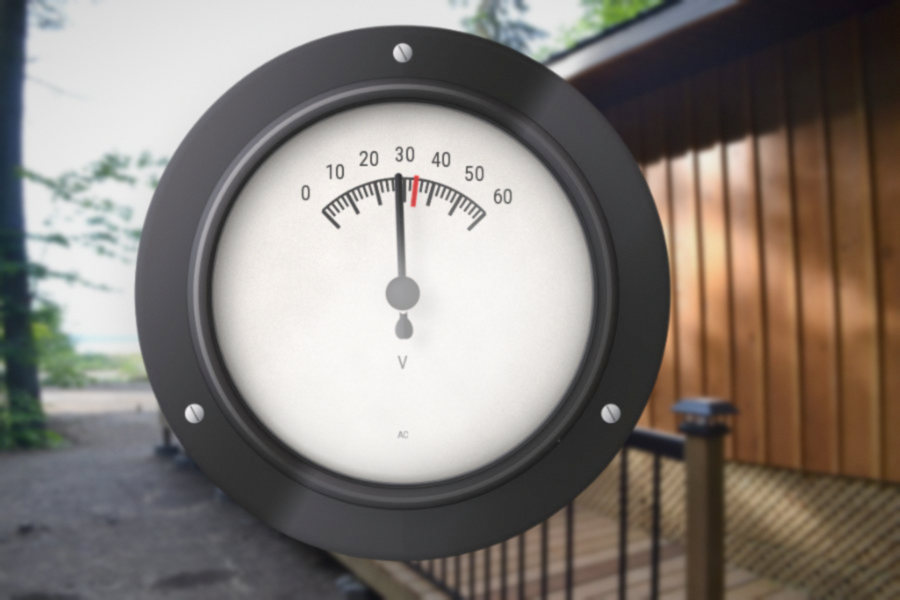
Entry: value=28 unit=V
